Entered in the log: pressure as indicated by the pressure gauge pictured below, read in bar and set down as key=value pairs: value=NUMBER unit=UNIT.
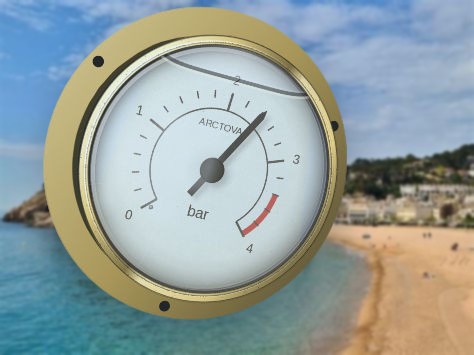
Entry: value=2.4 unit=bar
